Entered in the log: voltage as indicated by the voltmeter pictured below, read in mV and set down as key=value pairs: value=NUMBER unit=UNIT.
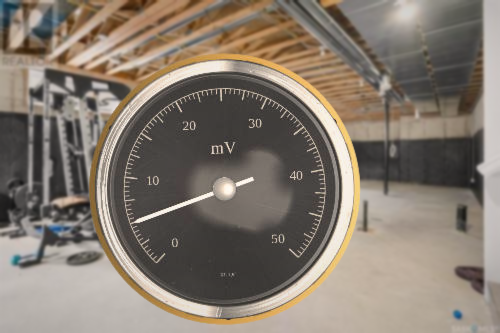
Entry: value=5 unit=mV
